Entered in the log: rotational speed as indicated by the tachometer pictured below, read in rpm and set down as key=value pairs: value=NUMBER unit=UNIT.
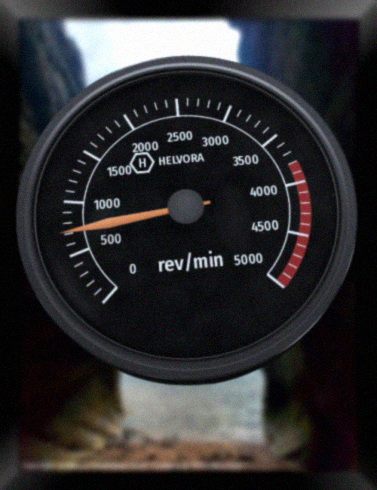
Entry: value=700 unit=rpm
